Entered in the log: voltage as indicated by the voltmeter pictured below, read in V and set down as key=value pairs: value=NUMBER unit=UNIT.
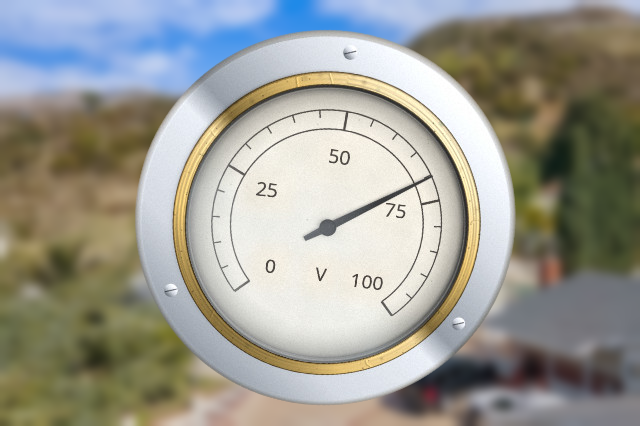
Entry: value=70 unit=V
